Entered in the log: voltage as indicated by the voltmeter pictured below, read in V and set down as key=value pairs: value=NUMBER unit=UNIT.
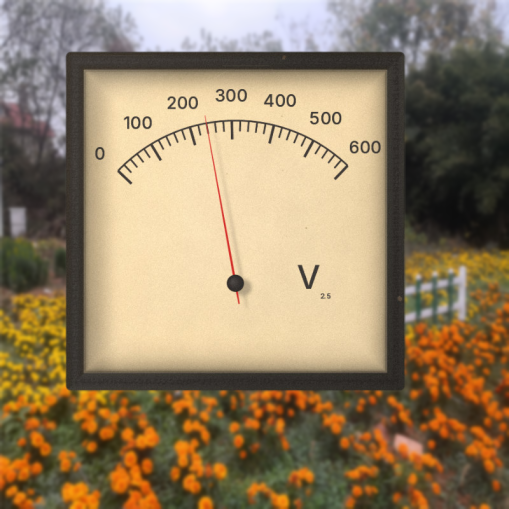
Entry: value=240 unit=V
